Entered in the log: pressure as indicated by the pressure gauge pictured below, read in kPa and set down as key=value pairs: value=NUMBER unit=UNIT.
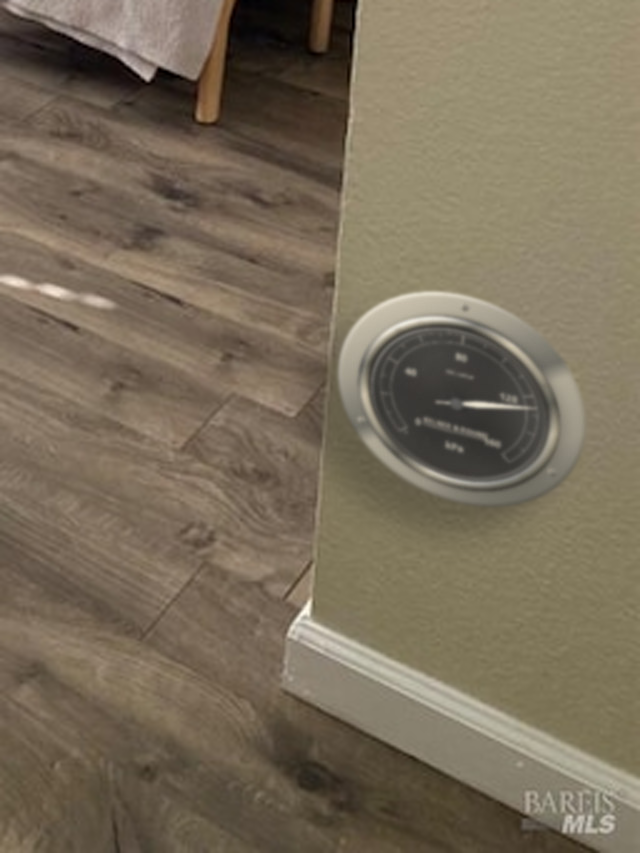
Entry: value=125 unit=kPa
